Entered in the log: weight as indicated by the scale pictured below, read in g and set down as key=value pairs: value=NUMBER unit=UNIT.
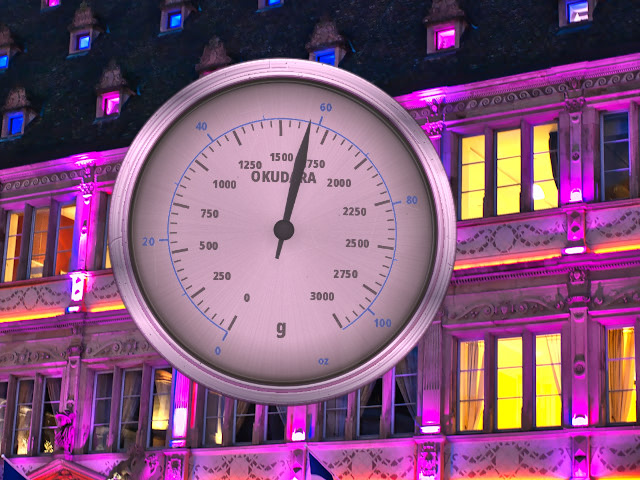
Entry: value=1650 unit=g
